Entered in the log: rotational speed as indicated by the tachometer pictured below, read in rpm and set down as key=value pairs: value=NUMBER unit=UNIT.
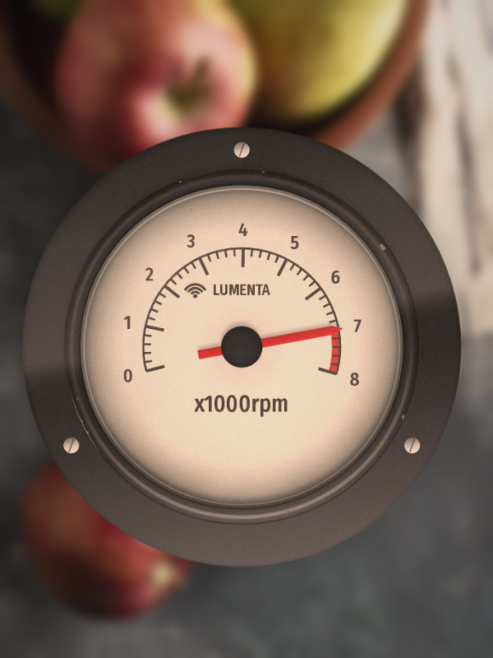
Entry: value=7000 unit=rpm
